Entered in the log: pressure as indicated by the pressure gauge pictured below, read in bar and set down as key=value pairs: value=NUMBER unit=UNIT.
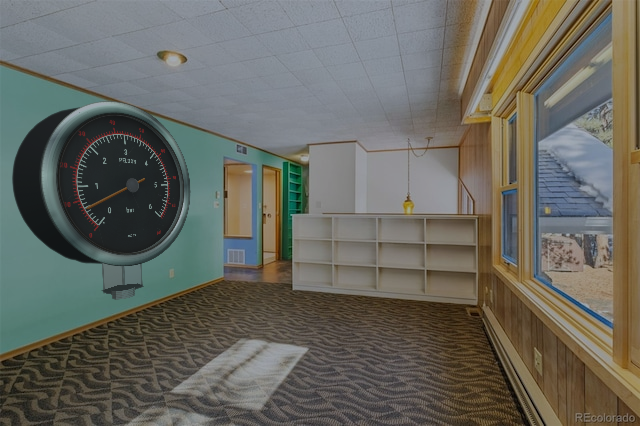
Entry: value=0.5 unit=bar
